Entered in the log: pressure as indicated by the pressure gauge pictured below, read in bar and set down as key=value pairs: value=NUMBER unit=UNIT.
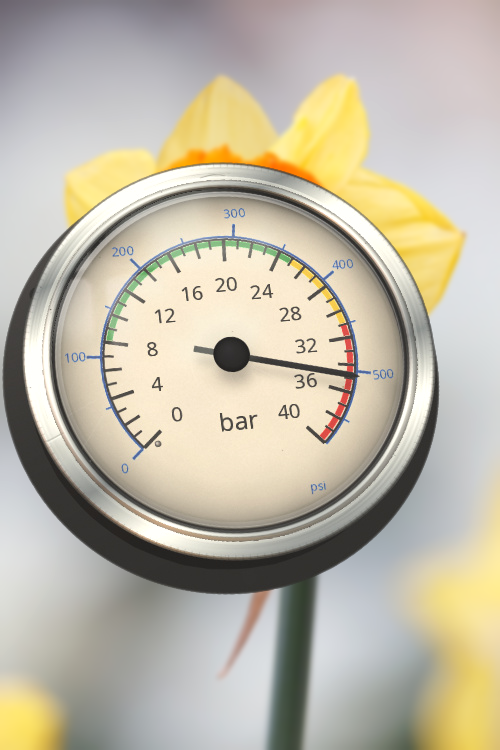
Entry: value=35 unit=bar
